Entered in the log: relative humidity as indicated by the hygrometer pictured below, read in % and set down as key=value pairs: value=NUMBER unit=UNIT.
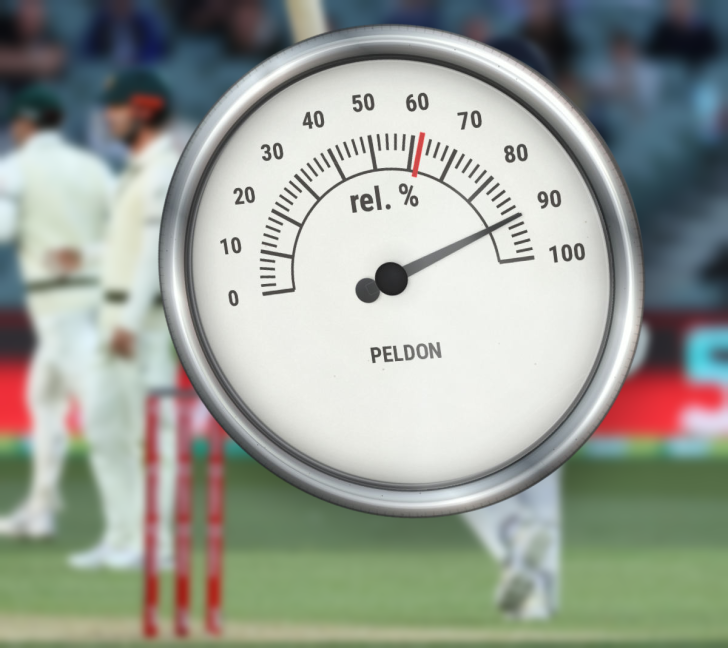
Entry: value=90 unit=%
